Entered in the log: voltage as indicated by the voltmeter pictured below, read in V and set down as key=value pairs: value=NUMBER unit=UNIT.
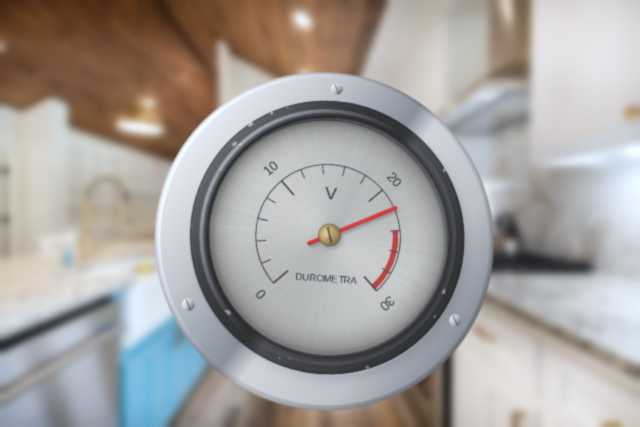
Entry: value=22 unit=V
